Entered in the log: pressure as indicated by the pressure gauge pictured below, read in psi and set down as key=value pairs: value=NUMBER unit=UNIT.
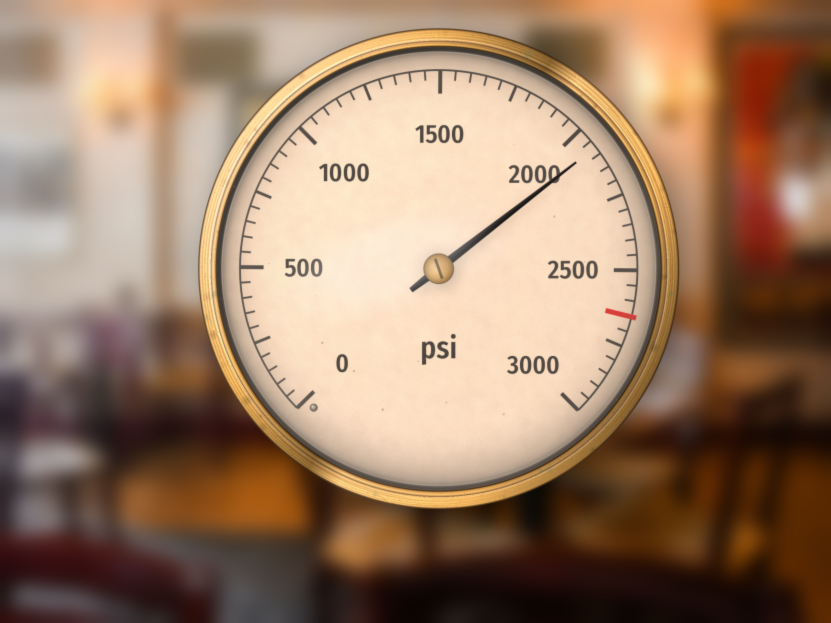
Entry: value=2075 unit=psi
